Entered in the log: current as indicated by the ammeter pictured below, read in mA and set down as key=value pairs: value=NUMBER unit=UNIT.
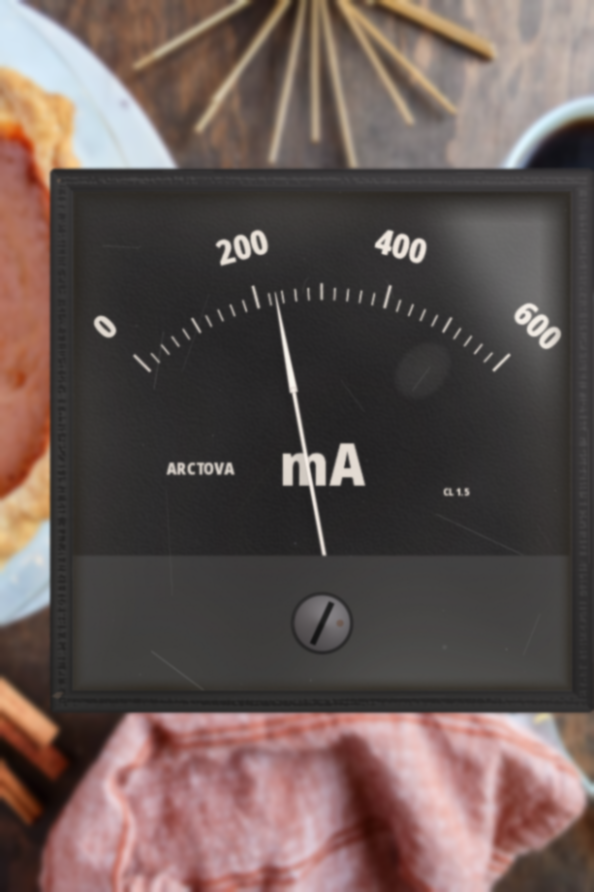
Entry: value=230 unit=mA
